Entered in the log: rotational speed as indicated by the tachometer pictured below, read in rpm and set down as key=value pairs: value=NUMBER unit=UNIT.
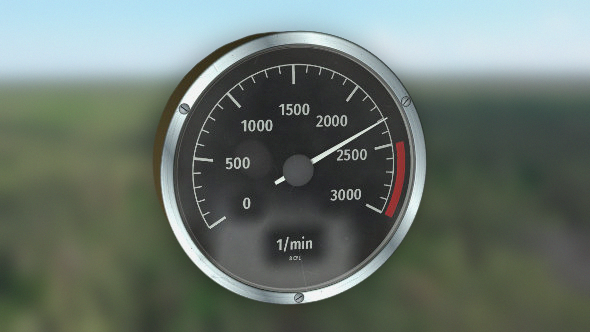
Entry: value=2300 unit=rpm
